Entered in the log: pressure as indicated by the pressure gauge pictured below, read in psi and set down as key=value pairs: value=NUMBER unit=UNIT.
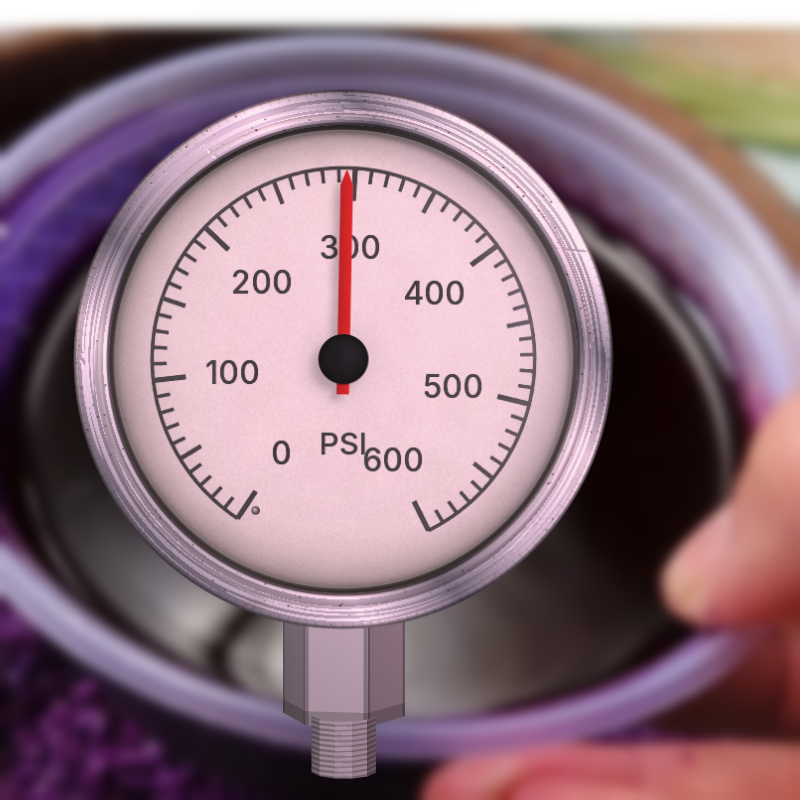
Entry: value=295 unit=psi
